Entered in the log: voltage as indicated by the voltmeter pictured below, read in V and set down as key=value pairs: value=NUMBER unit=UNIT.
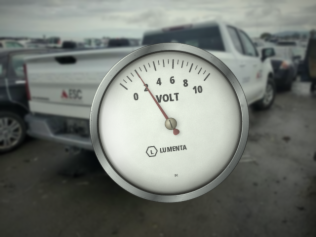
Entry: value=2 unit=V
